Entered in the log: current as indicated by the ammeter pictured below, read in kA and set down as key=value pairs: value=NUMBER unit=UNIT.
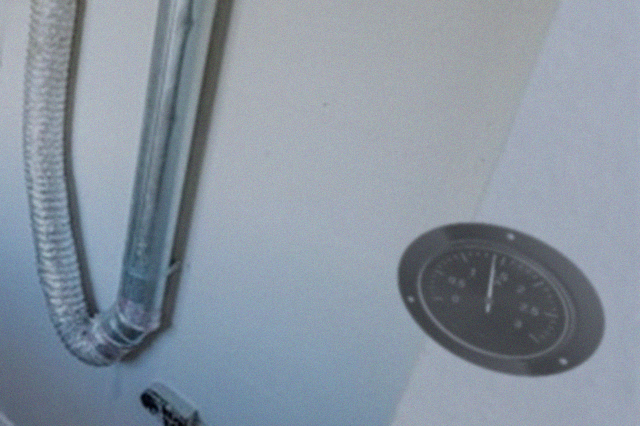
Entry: value=1.4 unit=kA
